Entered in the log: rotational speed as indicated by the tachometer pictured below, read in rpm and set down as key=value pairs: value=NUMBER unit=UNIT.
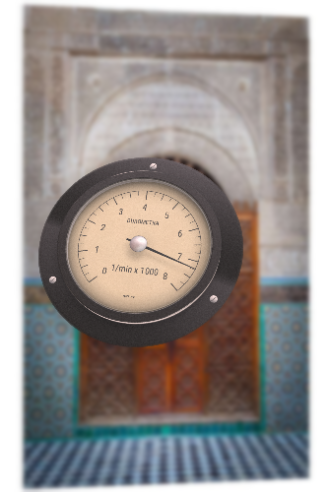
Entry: value=7250 unit=rpm
